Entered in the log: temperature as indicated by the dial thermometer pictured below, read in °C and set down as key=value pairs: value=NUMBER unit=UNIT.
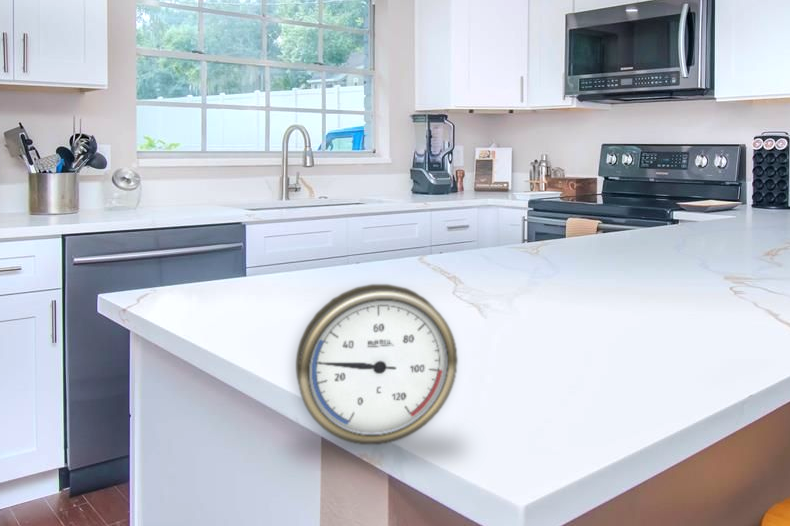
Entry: value=28 unit=°C
